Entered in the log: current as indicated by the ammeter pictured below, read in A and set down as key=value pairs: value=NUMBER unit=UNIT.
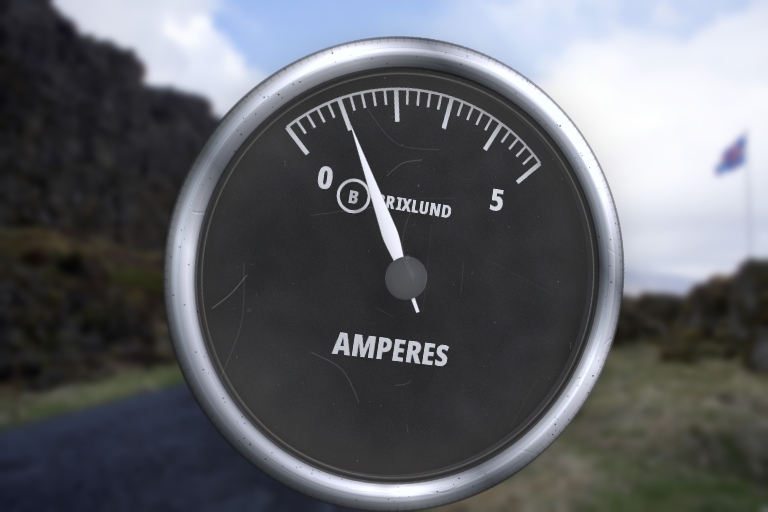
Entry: value=1 unit=A
